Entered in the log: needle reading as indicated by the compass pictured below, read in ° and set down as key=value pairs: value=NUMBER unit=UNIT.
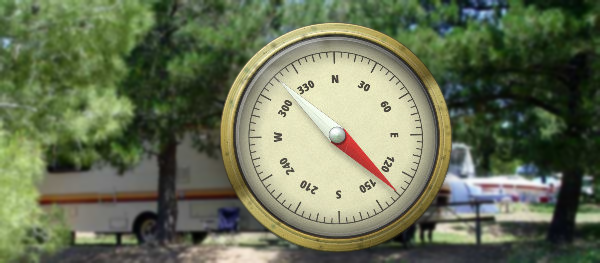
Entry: value=135 unit=°
